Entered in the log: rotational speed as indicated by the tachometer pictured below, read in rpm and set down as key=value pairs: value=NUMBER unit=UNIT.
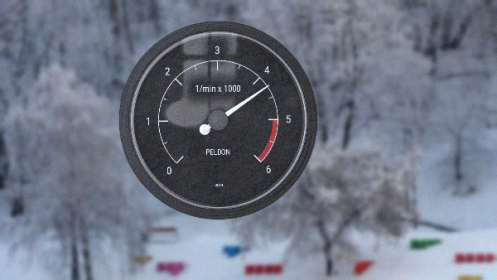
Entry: value=4250 unit=rpm
